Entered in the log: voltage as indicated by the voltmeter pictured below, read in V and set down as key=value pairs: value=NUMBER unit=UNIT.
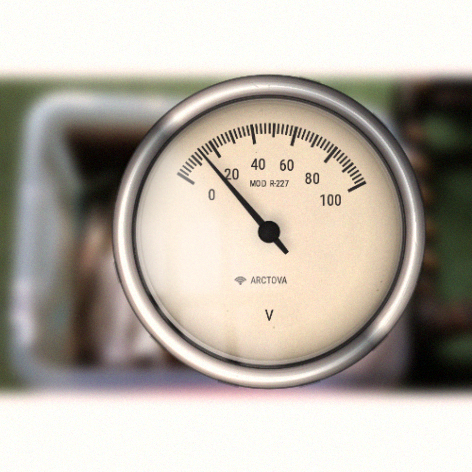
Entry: value=14 unit=V
